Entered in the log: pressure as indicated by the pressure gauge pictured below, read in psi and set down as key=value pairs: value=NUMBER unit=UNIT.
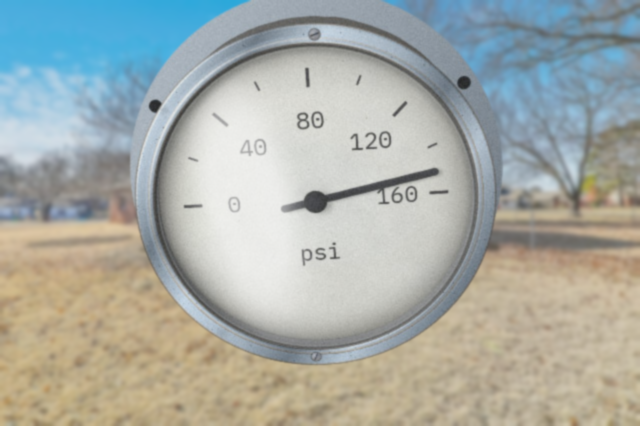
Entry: value=150 unit=psi
